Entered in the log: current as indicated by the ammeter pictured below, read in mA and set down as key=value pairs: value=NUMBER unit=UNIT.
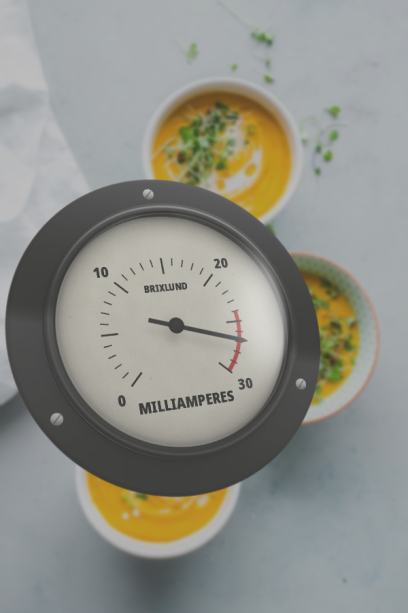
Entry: value=27 unit=mA
